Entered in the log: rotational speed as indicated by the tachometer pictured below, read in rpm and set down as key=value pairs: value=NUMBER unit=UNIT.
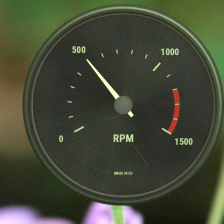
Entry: value=500 unit=rpm
